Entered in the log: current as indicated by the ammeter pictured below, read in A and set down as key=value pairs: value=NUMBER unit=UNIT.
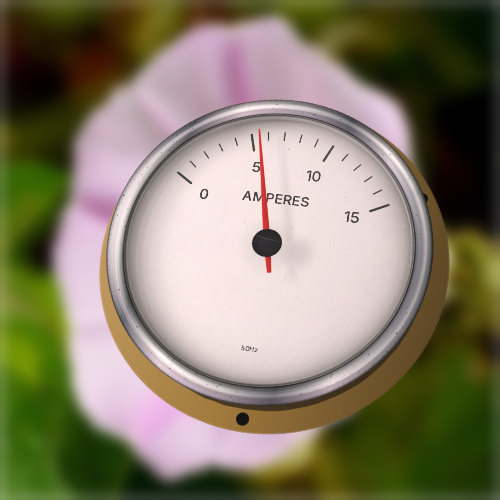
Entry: value=5.5 unit=A
